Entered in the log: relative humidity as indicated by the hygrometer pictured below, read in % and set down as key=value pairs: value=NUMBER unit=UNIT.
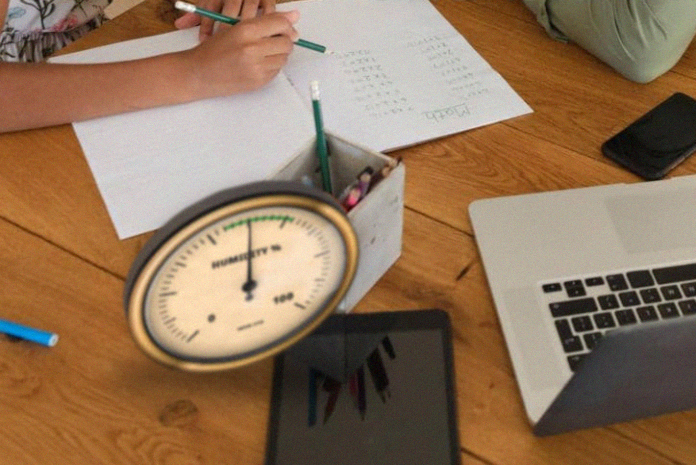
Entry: value=50 unit=%
